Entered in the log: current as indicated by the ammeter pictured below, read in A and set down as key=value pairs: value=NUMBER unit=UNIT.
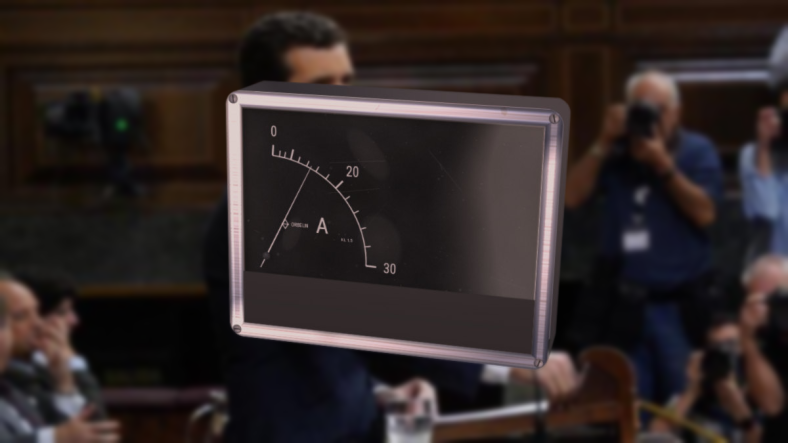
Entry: value=15 unit=A
